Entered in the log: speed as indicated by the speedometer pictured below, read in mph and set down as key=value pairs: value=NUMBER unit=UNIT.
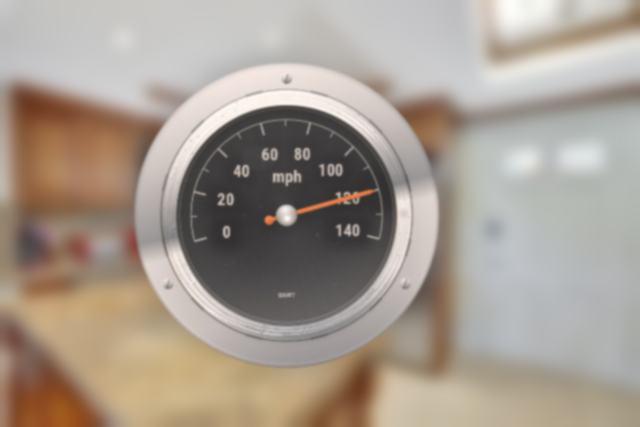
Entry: value=120 unit=mph
